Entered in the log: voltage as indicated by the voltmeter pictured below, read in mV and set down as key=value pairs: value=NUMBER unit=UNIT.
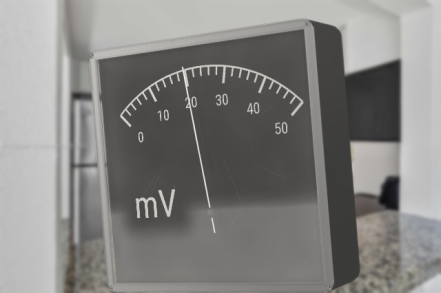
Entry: value=20 unit=mV
